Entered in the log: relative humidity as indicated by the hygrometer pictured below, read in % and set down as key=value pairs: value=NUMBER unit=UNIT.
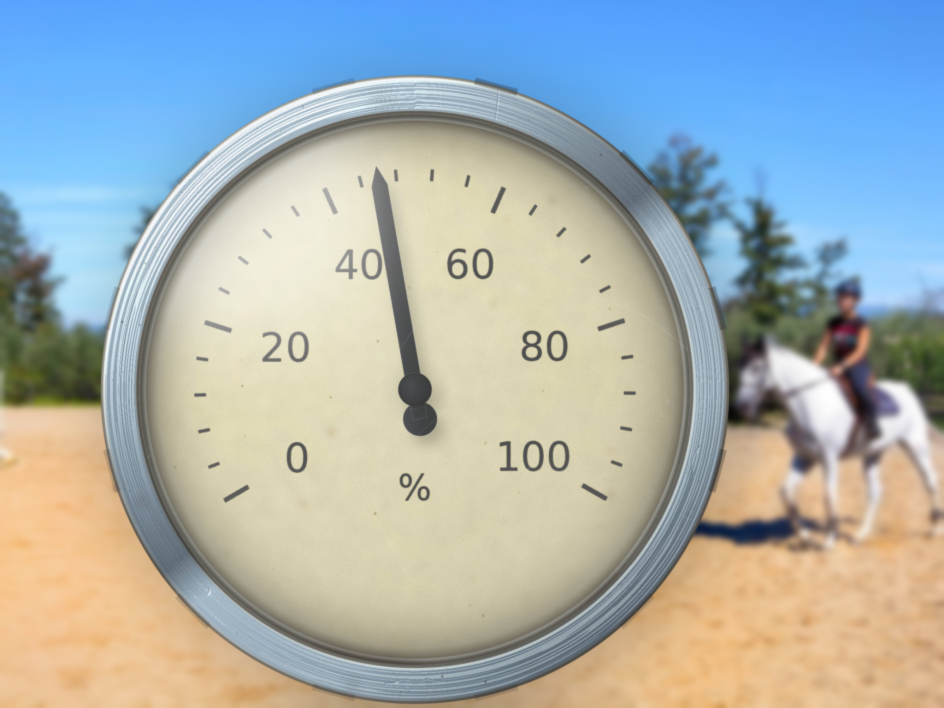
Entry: value=46 unit=%
